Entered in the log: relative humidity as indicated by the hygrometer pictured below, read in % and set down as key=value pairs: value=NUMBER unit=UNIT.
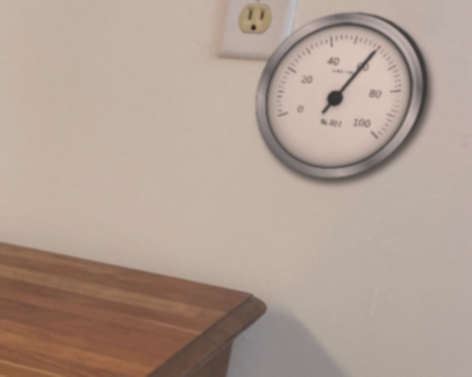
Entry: value=60 unit=%
